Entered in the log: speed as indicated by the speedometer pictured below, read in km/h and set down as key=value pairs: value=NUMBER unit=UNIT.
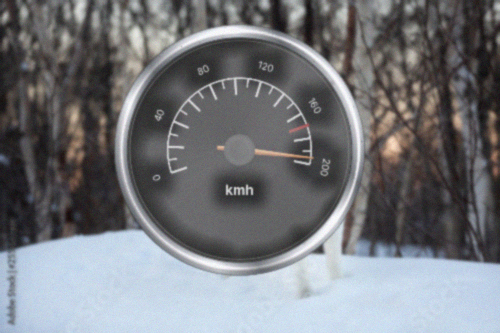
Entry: value=195 unit=km/h
